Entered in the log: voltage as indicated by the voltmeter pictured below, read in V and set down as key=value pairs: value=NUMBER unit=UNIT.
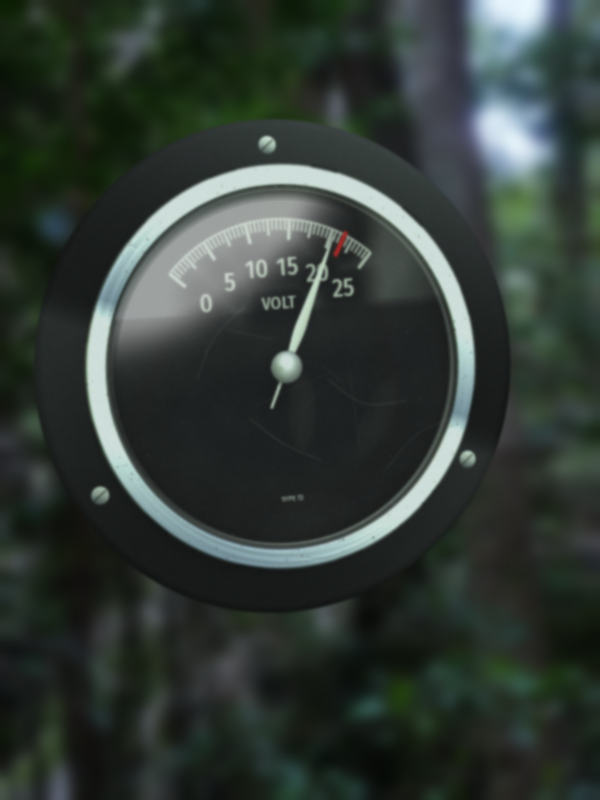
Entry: value=20 unit=V
